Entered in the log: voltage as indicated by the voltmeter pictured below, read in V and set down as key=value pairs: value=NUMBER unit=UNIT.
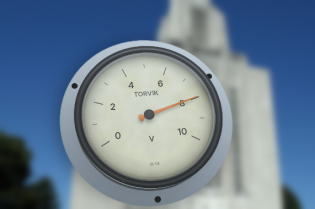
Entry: value=8 unit=V
